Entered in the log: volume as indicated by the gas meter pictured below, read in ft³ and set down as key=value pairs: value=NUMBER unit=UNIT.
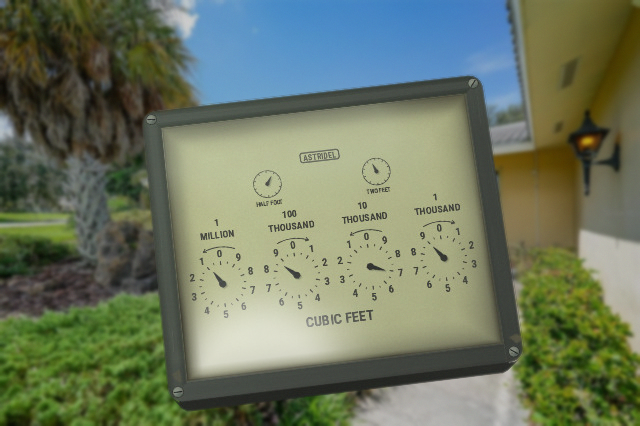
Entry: value=86900 unit=ft³
